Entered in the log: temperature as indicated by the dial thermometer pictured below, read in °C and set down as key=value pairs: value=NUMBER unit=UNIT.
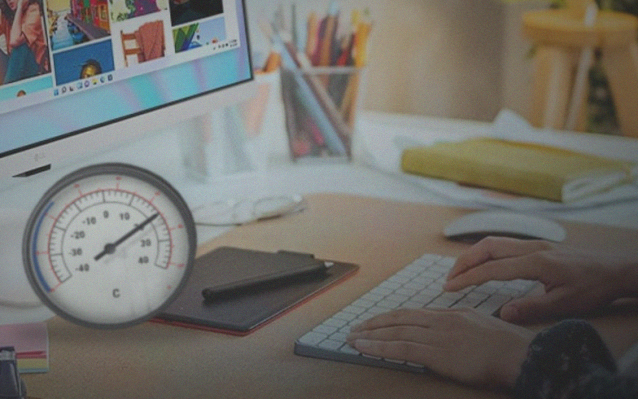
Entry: value=20 unit=°C
